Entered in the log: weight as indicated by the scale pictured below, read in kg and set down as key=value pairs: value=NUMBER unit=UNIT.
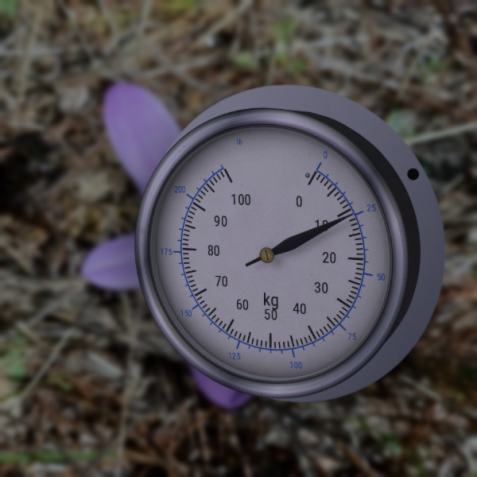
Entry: value=11 unit=kg
